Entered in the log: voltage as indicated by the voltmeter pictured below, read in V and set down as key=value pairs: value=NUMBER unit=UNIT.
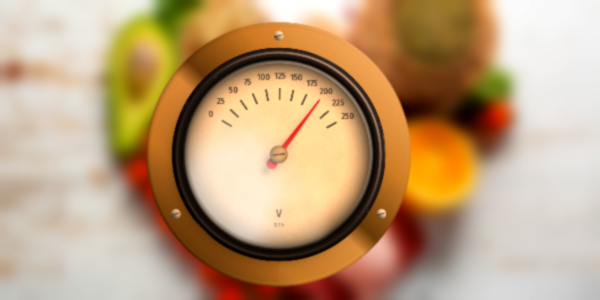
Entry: value=200 unit=V
